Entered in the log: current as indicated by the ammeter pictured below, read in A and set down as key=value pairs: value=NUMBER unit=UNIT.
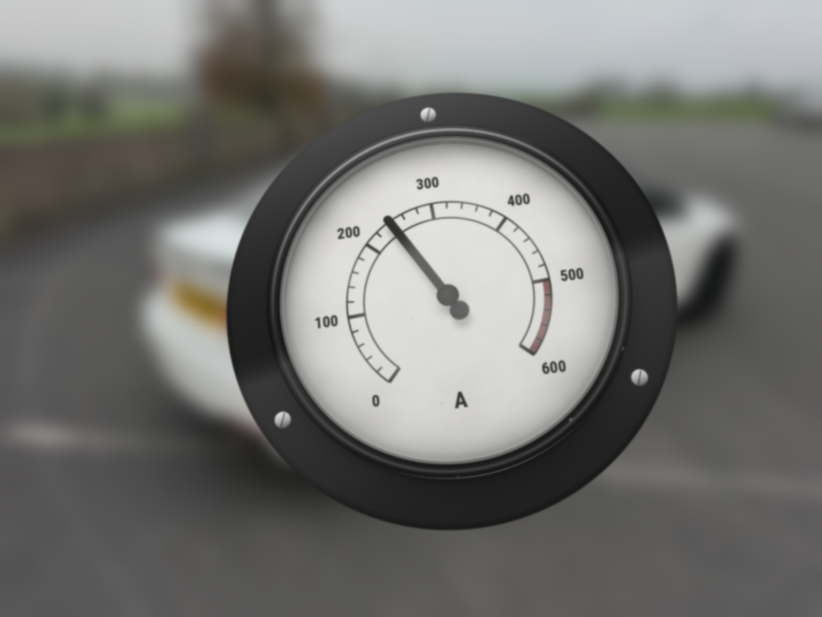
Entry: value=240 unit=A
